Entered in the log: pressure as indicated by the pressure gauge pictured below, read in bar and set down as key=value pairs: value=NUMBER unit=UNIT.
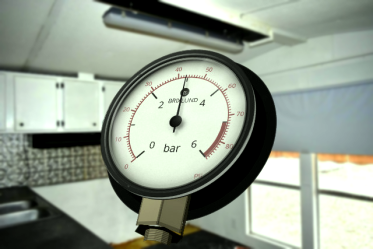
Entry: value=3 unit=bar
